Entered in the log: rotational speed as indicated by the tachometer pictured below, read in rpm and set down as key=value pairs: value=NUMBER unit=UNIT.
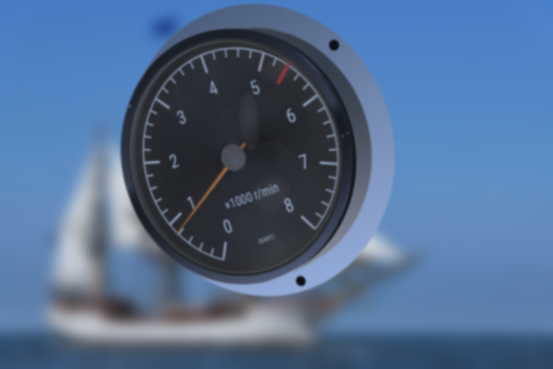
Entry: value=800 unit=rpm
